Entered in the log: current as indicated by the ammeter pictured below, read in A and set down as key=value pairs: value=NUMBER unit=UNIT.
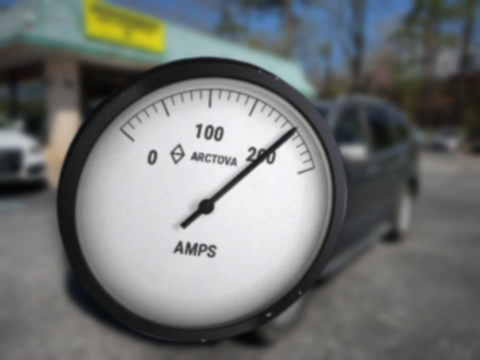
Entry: value=200 unit=A
